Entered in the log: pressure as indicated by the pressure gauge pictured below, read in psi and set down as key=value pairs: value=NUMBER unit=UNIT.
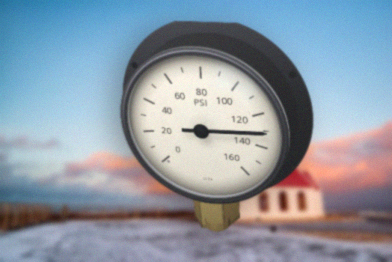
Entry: value=130 unit=psi
